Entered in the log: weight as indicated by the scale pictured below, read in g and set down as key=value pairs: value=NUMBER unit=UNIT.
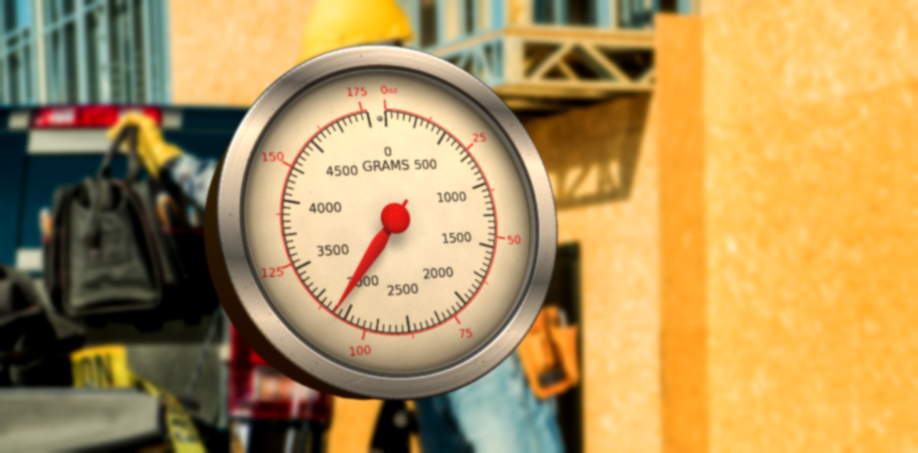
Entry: value=3100 unit=g
